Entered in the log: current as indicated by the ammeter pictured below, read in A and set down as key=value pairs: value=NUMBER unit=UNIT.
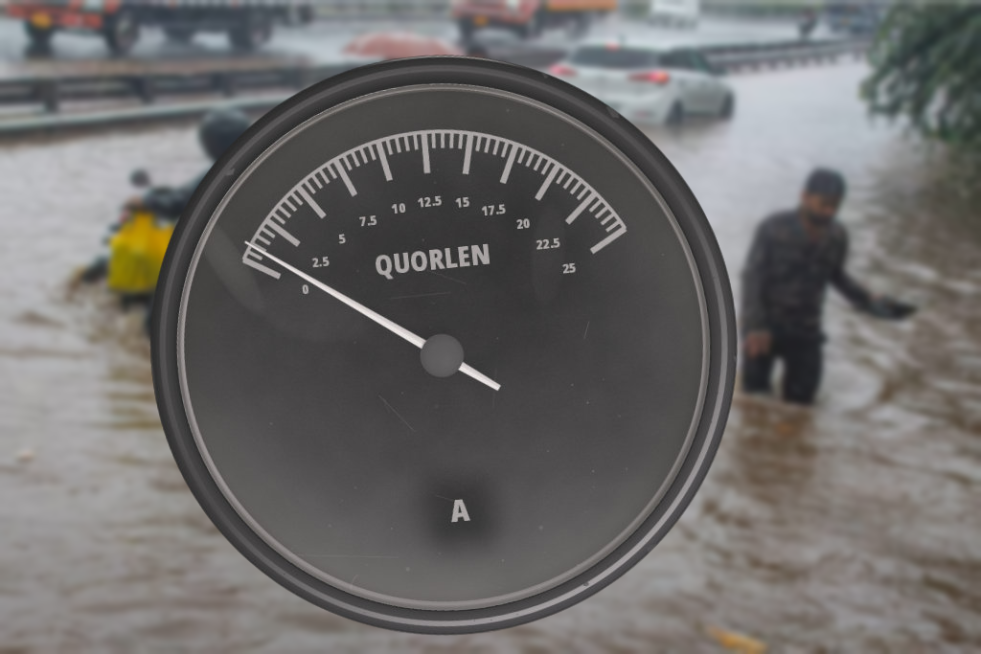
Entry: value=1 unit=A
